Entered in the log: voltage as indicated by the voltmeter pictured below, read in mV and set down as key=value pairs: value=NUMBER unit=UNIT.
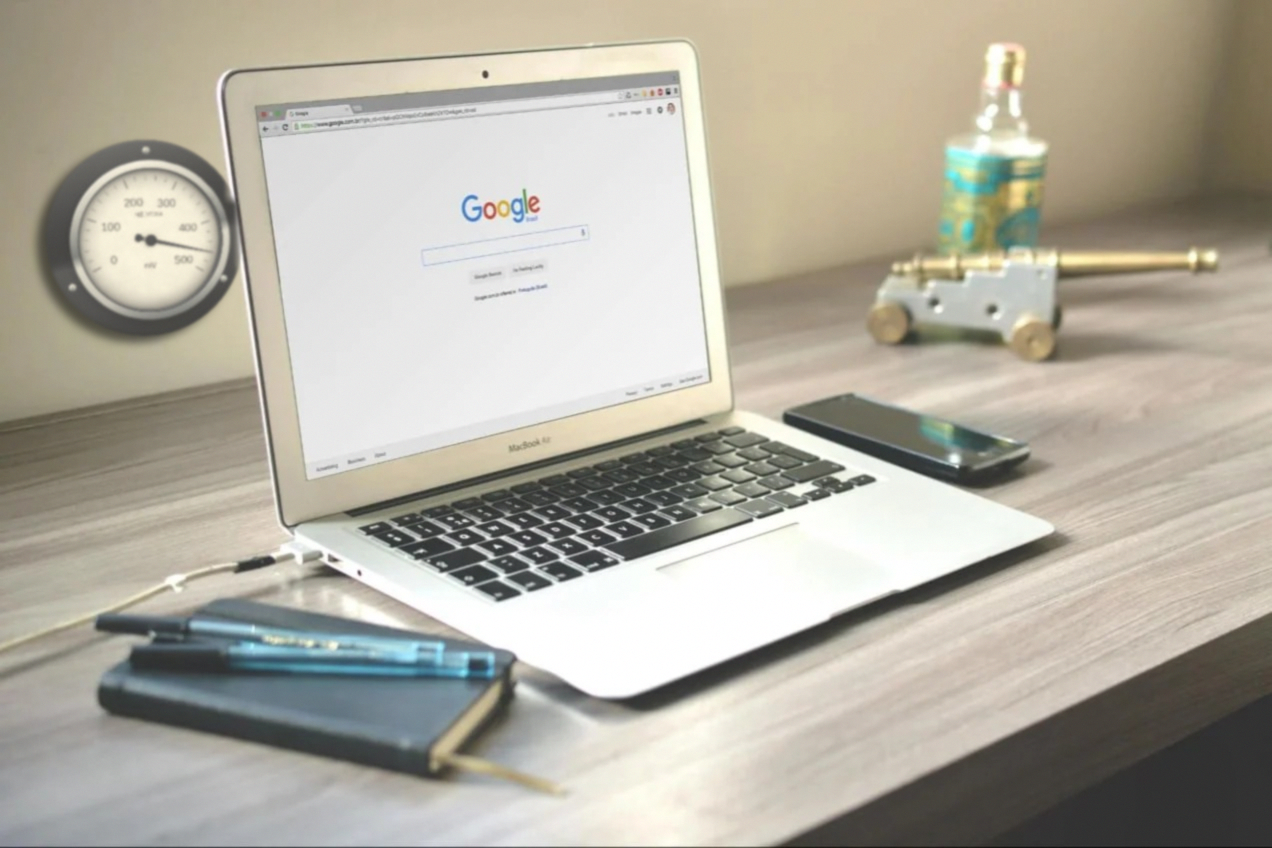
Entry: value=460 unit=mV
